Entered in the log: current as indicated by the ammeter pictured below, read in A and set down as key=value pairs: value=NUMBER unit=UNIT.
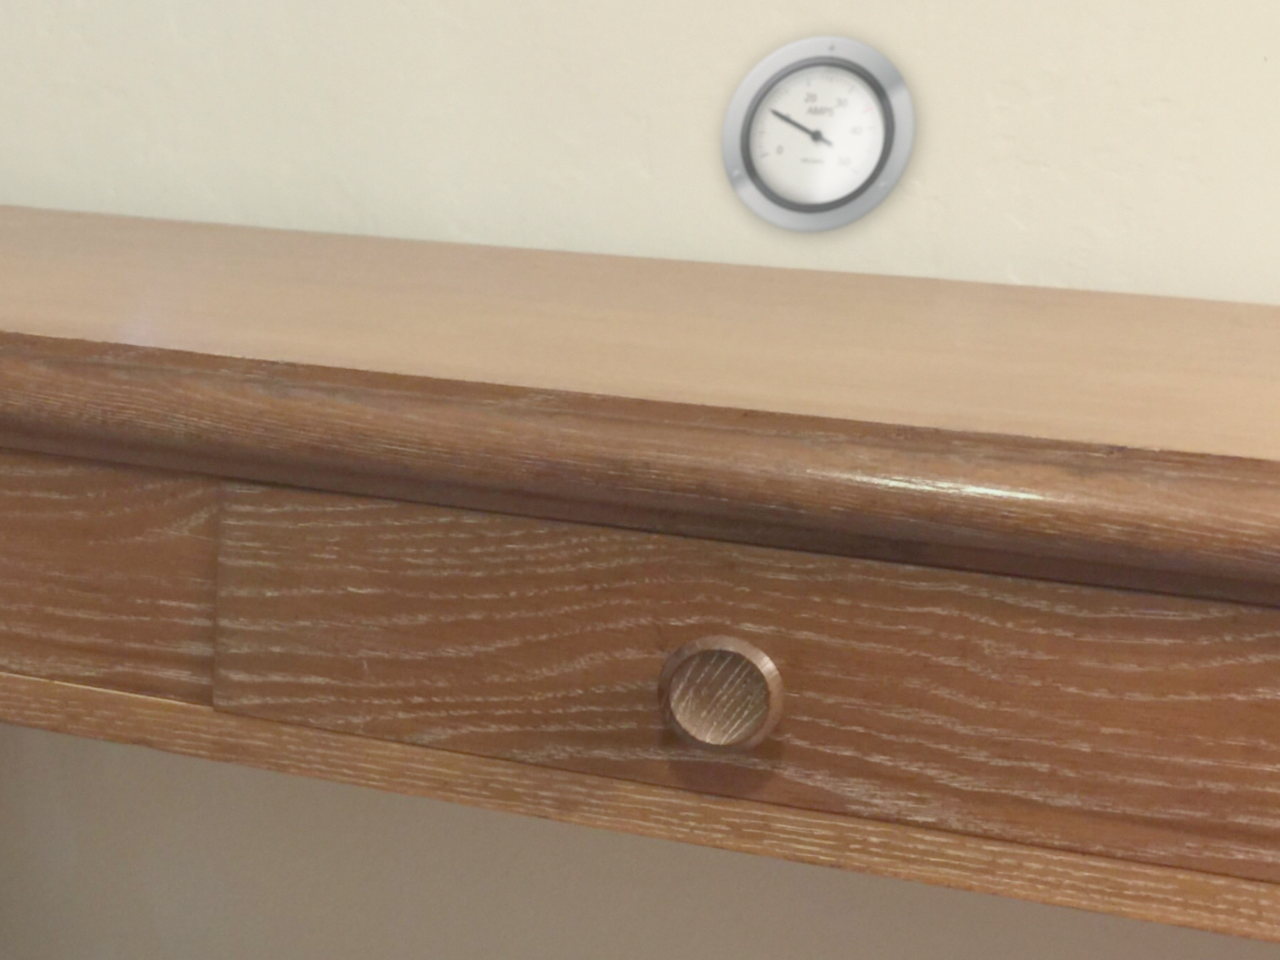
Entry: value=10 unit=A
